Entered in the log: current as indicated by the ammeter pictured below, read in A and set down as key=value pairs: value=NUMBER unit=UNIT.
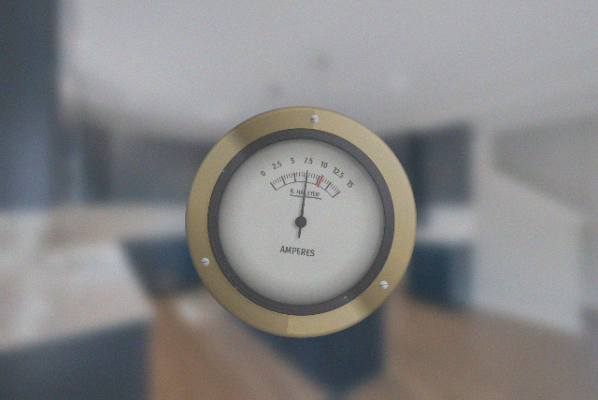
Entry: value=7.5 unit=A
